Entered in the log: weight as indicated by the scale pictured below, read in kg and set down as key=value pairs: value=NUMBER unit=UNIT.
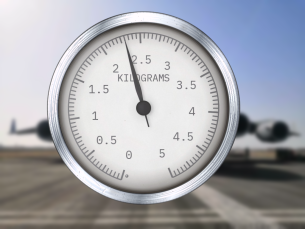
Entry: value=2.3 unit=kg
